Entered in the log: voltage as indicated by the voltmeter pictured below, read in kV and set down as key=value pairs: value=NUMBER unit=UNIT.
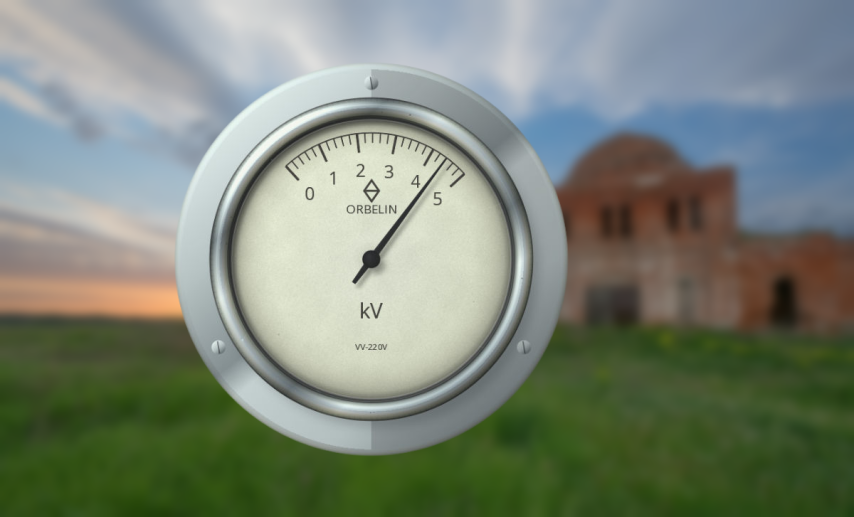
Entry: value=4.4 unit=kV
